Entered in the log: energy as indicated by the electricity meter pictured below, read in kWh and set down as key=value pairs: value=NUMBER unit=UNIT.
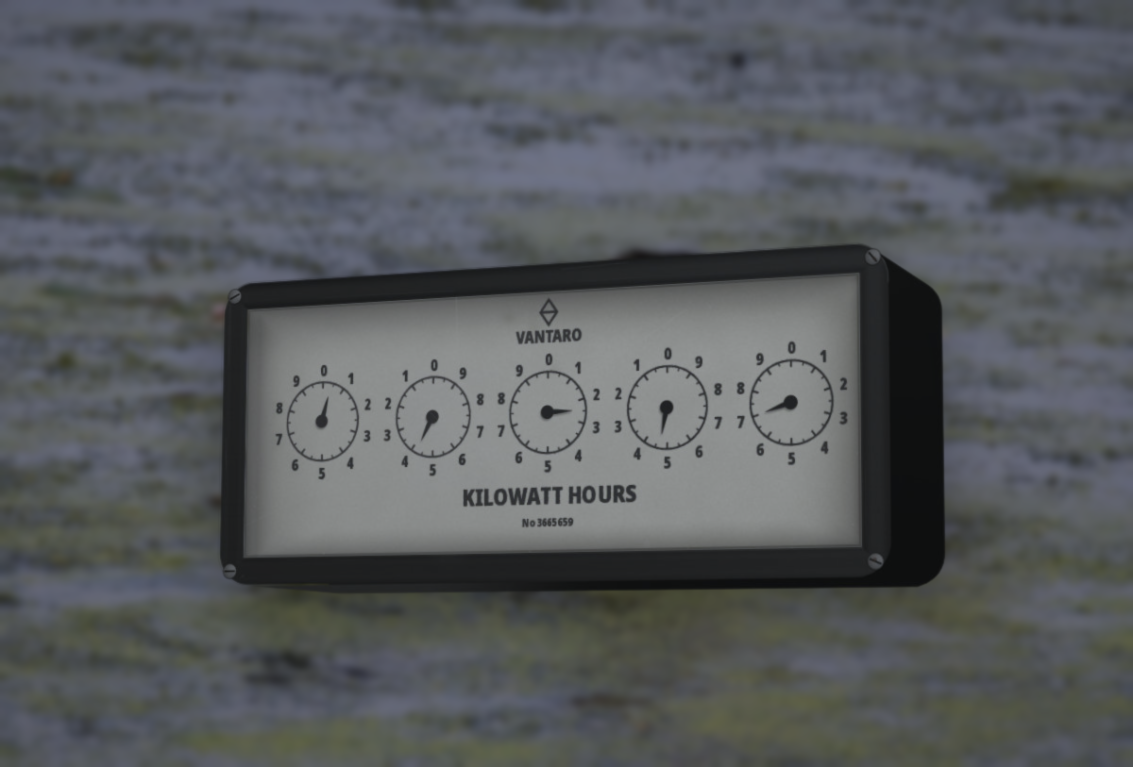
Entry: value=4247 unit=kWh
